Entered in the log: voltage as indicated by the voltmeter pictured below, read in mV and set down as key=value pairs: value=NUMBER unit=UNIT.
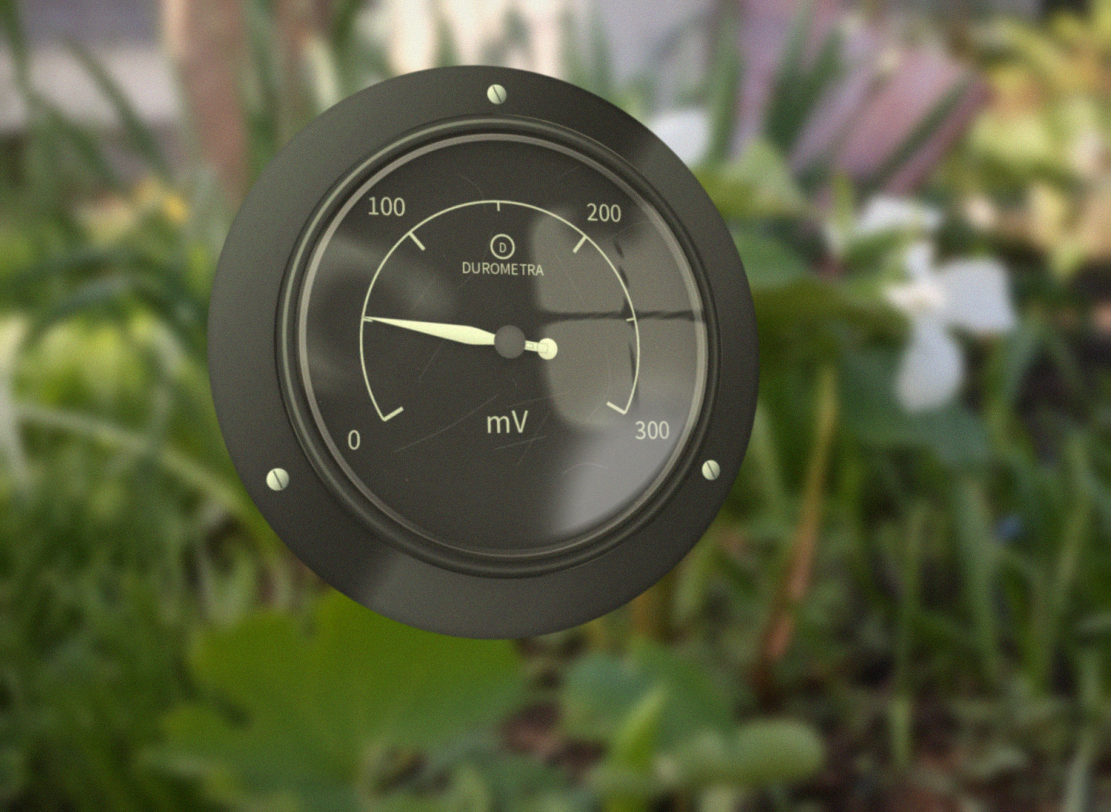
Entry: value=50 unit=mV
